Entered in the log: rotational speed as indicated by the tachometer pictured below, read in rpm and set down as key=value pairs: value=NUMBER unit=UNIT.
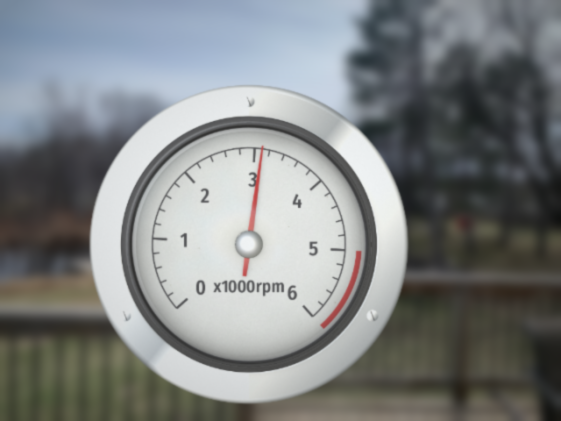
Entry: value=3100 unit=rpm
